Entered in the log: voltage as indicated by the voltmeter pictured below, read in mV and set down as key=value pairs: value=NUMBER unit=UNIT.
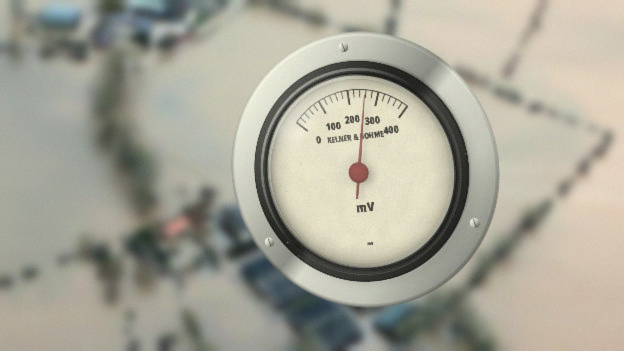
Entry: value=260 unit=mV
